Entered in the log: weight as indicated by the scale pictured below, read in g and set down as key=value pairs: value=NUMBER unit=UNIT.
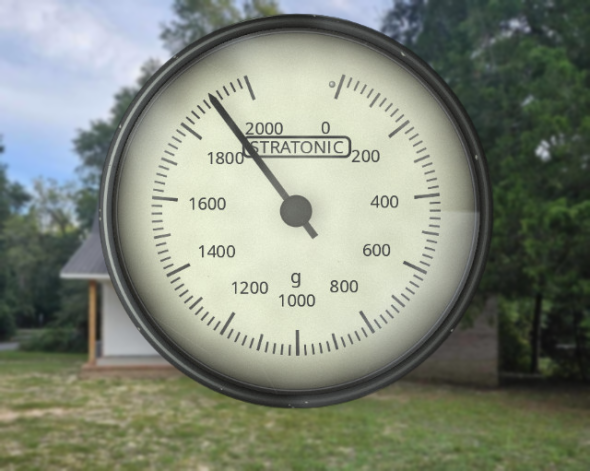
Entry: value=1900 unit=g
